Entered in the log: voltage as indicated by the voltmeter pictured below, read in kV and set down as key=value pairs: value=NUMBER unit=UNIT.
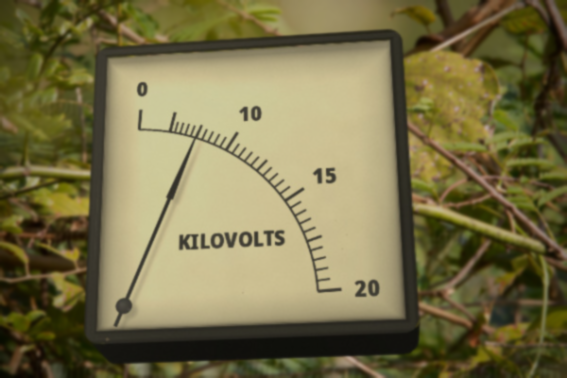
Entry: value=7.5 unit=kV
